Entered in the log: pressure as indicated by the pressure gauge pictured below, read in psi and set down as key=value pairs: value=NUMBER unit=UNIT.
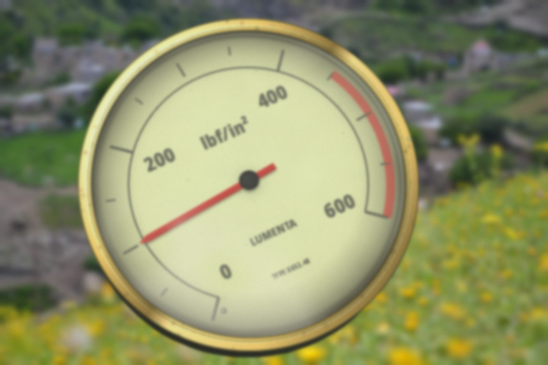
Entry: value=100 unit=psi
